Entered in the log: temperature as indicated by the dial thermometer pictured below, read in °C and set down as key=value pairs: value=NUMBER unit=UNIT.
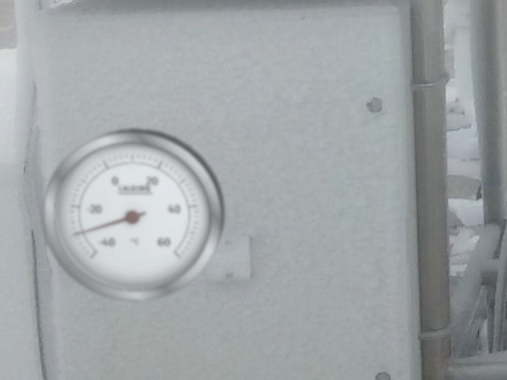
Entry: value=-30 unit=°C
